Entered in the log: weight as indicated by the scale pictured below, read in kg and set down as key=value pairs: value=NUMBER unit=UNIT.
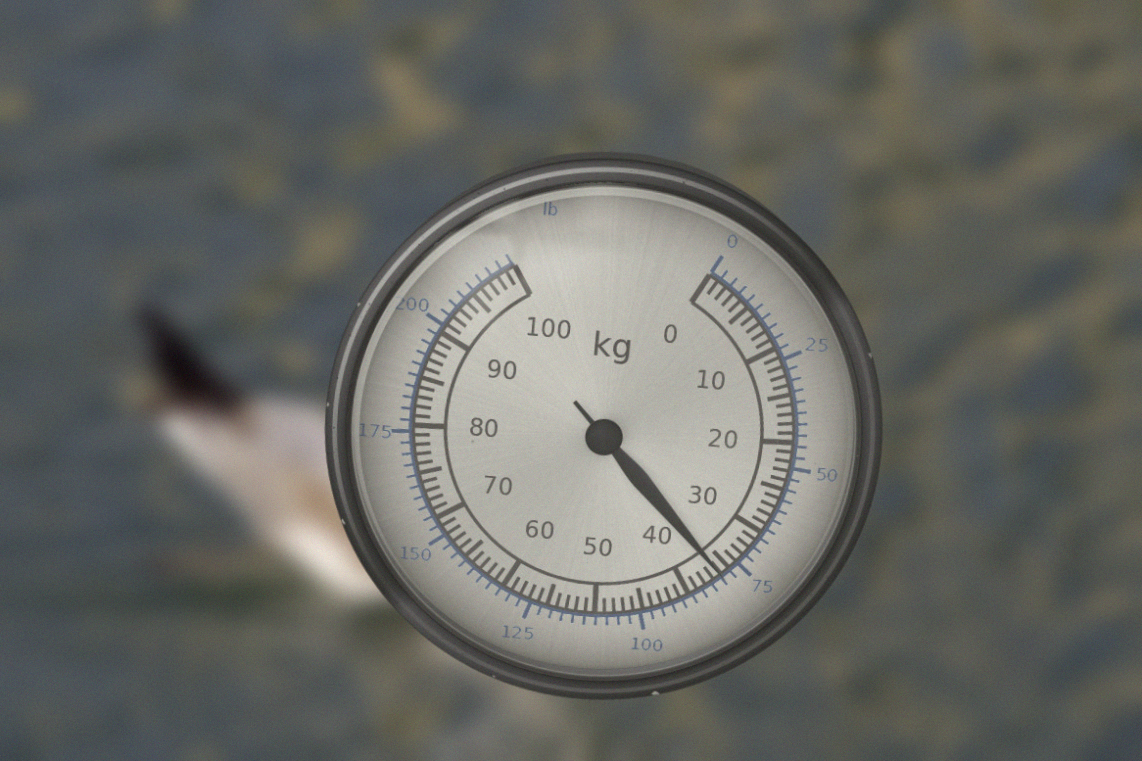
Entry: value=36 unit=kg
